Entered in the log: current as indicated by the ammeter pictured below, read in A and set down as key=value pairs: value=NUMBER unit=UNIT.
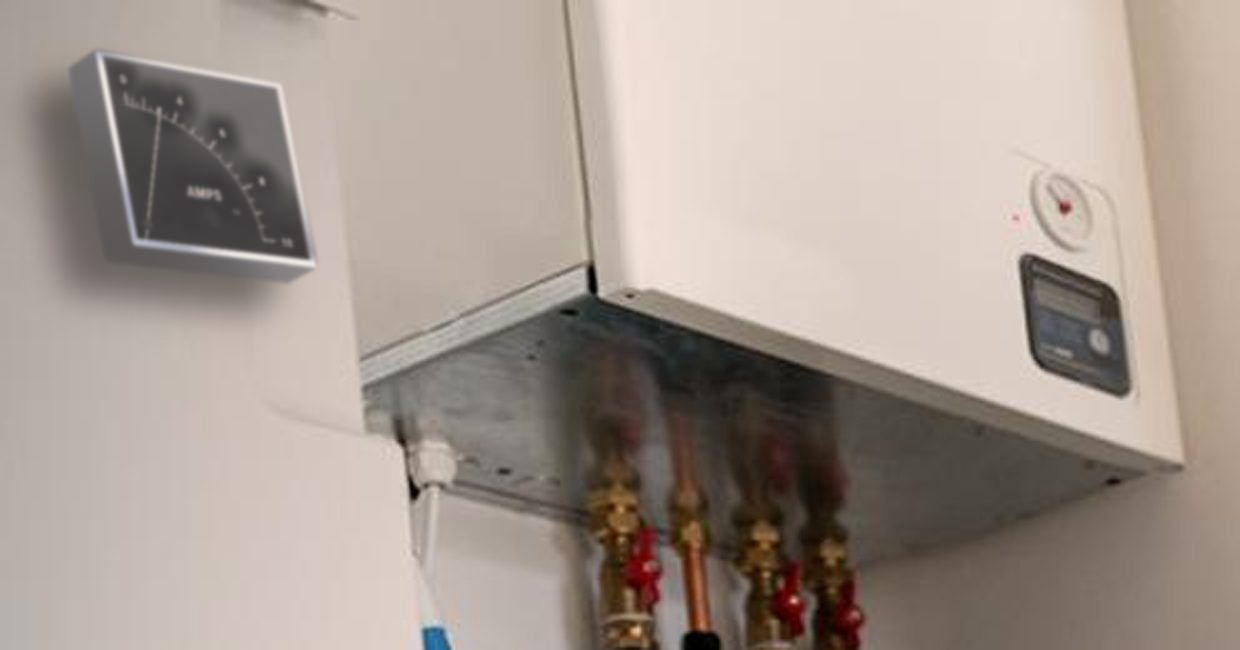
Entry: value=3 unit=A
